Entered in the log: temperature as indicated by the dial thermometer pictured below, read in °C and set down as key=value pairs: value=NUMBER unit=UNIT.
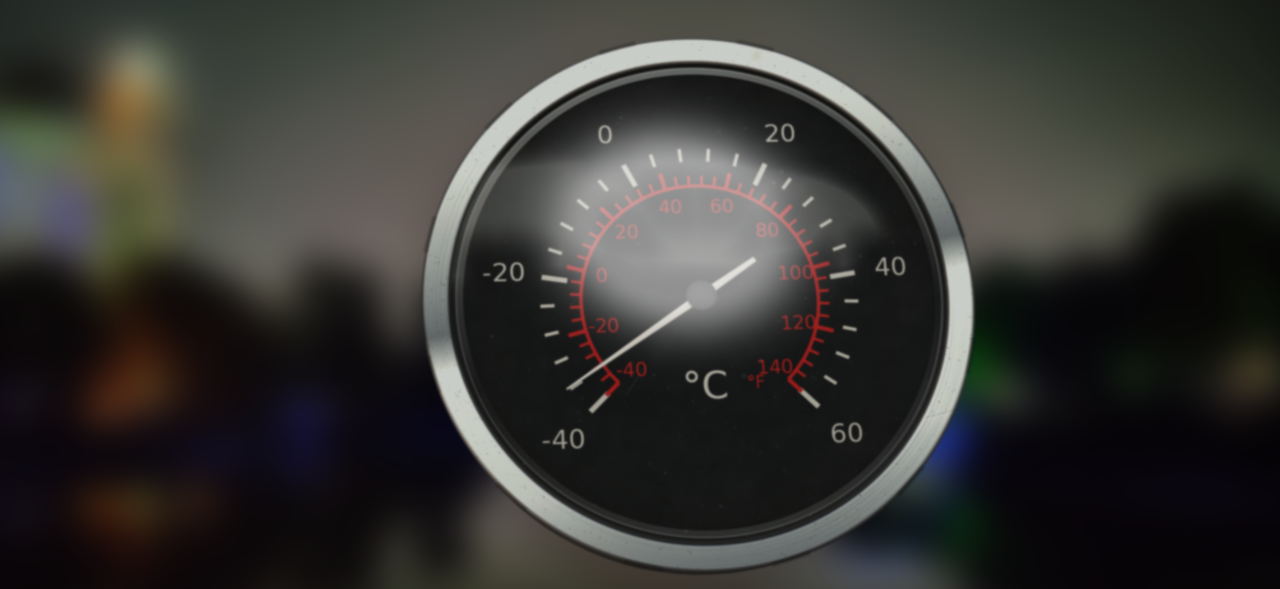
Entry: value=-36 unit=°C
